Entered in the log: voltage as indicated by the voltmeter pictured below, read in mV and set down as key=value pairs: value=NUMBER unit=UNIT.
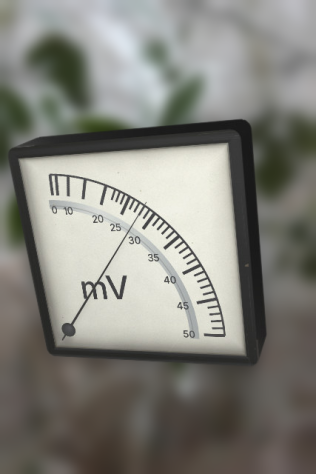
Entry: value=28 unit=mV
